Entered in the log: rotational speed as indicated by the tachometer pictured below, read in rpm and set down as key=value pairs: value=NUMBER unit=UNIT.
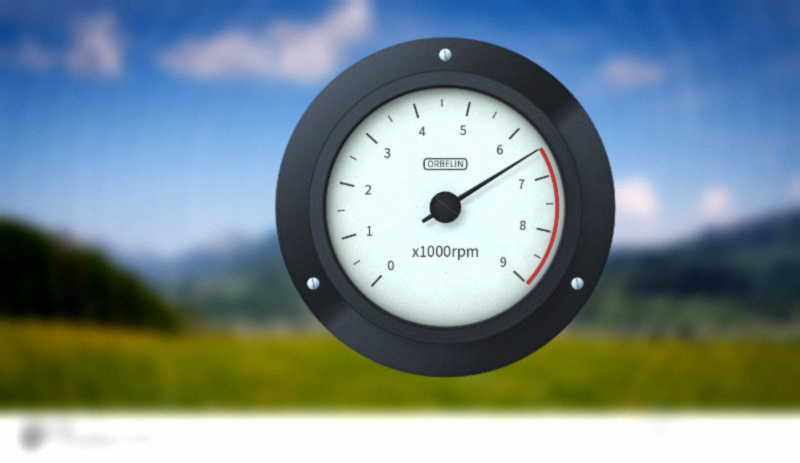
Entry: value=6500 unit=rpm
